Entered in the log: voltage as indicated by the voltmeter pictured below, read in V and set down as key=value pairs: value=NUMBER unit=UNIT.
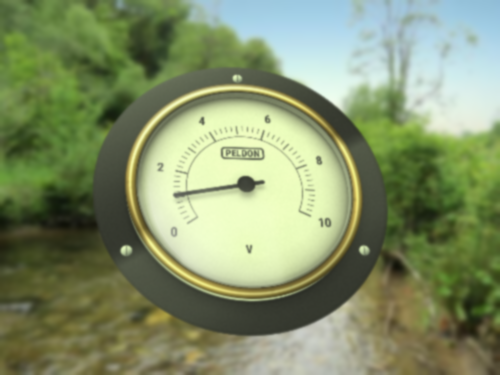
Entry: value=1 unit=V
